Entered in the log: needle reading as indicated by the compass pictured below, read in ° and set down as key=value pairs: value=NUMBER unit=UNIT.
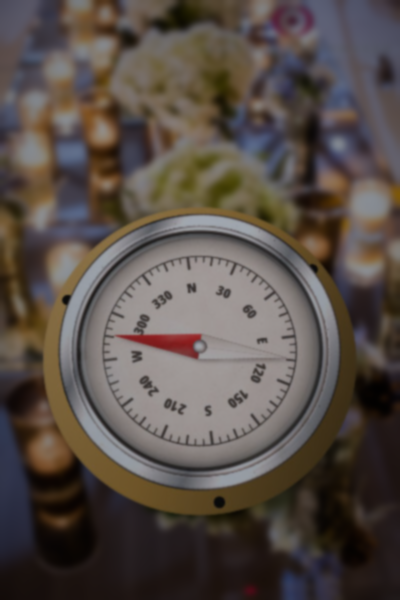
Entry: value=285 unit=°
